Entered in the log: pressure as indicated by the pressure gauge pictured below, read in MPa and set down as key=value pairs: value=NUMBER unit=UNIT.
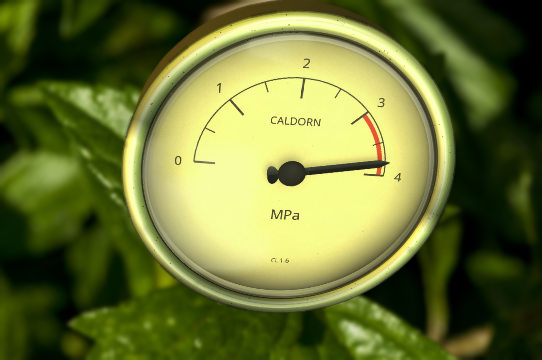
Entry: value=3.75 unit=MPa
